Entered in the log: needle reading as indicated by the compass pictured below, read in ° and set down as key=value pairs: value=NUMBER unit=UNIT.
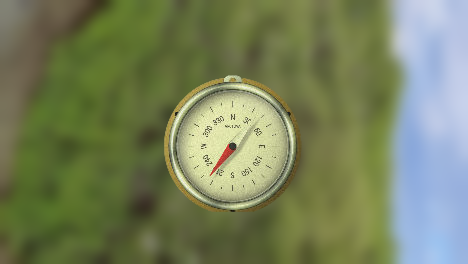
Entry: value=217.5 unit=°
